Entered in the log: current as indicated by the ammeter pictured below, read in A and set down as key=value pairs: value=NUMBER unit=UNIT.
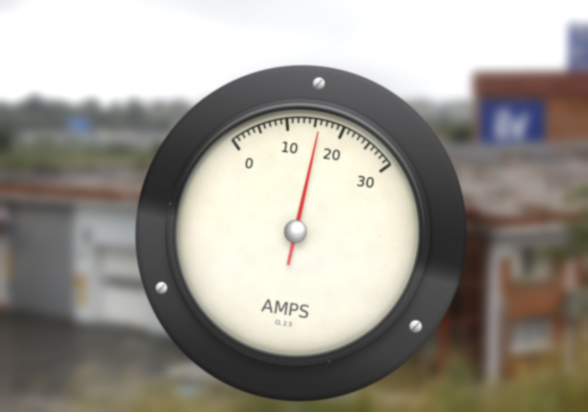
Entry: value=16 unit=A
